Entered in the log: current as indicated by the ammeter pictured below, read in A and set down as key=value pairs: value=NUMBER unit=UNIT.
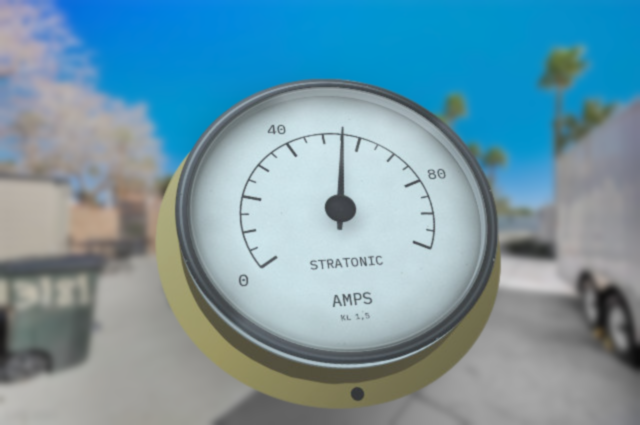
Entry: value=55 unit=A
